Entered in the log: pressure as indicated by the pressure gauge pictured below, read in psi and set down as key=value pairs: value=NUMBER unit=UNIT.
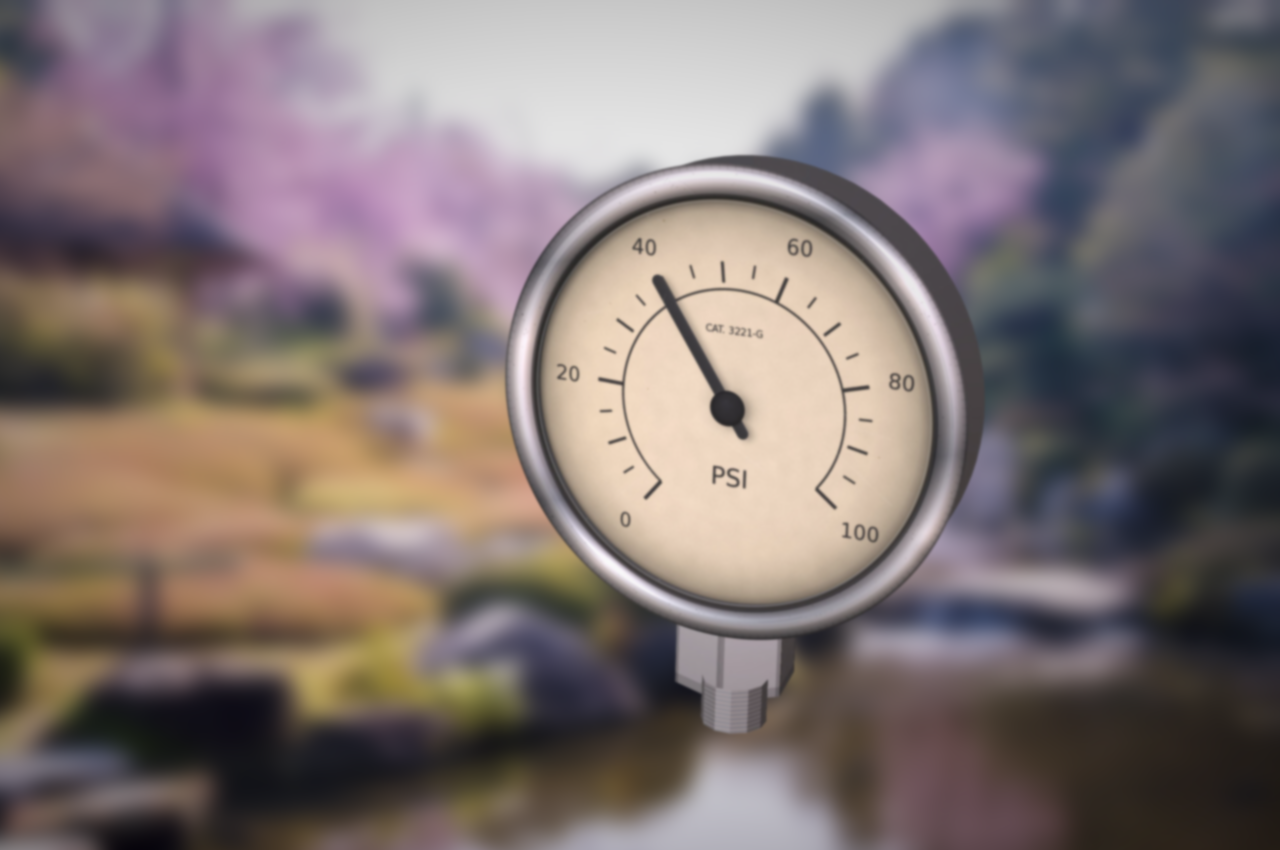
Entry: value=40 unit=psi
